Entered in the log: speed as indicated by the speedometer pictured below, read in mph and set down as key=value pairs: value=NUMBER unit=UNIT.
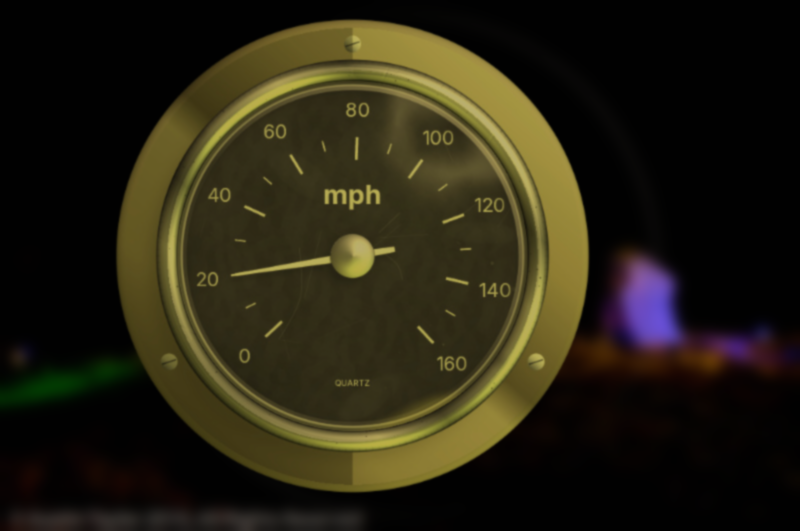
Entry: value=20 unit=mph
